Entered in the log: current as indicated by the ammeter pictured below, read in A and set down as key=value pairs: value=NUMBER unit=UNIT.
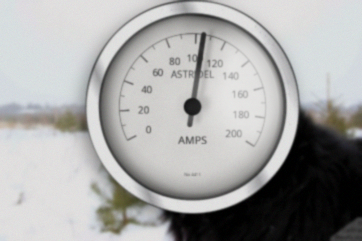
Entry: value=105 unit=A
